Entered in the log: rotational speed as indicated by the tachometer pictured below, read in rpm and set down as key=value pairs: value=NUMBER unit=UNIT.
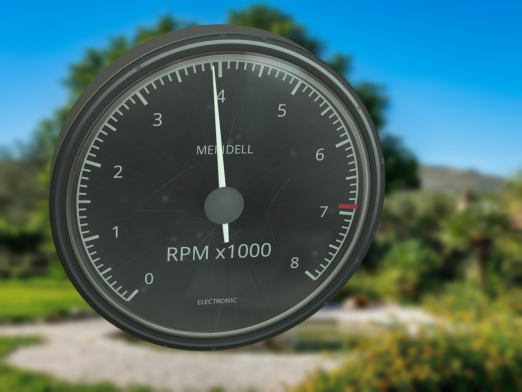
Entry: value=3900 unit=rpm
